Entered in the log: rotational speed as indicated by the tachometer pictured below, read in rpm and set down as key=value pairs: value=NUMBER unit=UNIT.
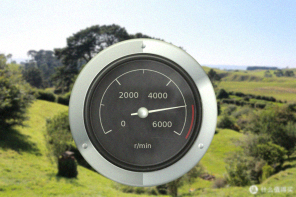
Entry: value=5000 unit=rpm
